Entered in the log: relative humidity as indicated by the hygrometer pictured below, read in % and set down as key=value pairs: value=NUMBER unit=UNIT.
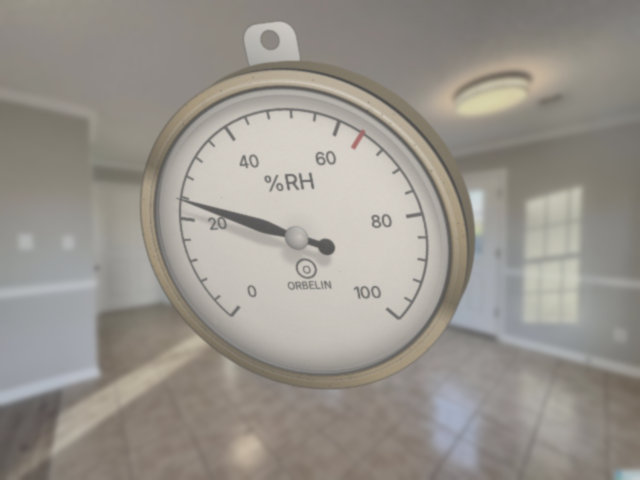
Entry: value=24 unit=%
